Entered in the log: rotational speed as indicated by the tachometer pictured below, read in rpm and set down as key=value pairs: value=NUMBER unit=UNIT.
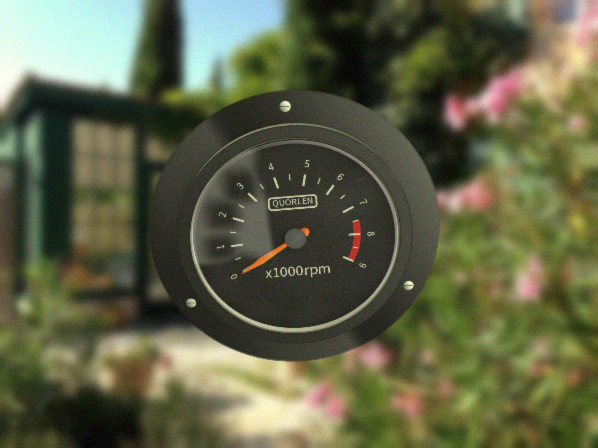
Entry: value=0 unit=rpm
